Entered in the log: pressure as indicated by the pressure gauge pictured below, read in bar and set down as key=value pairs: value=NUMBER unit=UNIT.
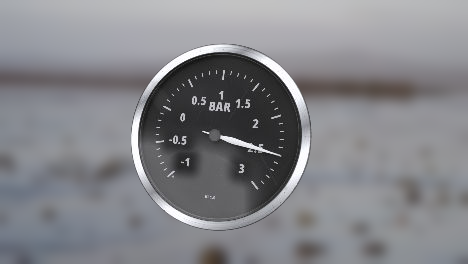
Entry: value=2.5 unit=bar
